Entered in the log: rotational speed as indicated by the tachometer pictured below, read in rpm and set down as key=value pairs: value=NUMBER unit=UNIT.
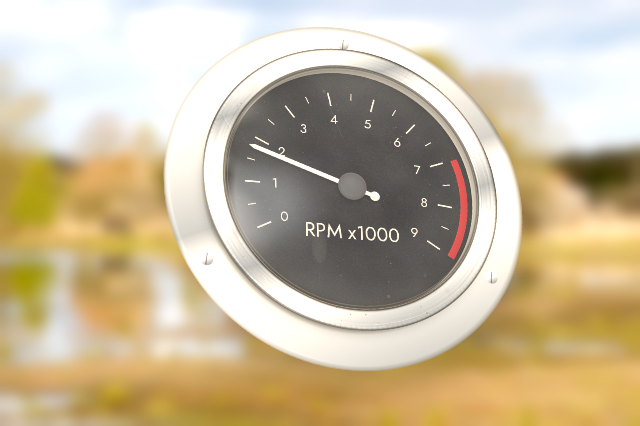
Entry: value=1750 unit=rpm
